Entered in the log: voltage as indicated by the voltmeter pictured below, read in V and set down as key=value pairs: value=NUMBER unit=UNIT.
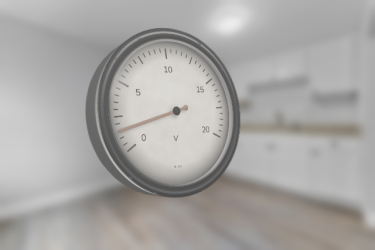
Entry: value=1.5 unit=V
